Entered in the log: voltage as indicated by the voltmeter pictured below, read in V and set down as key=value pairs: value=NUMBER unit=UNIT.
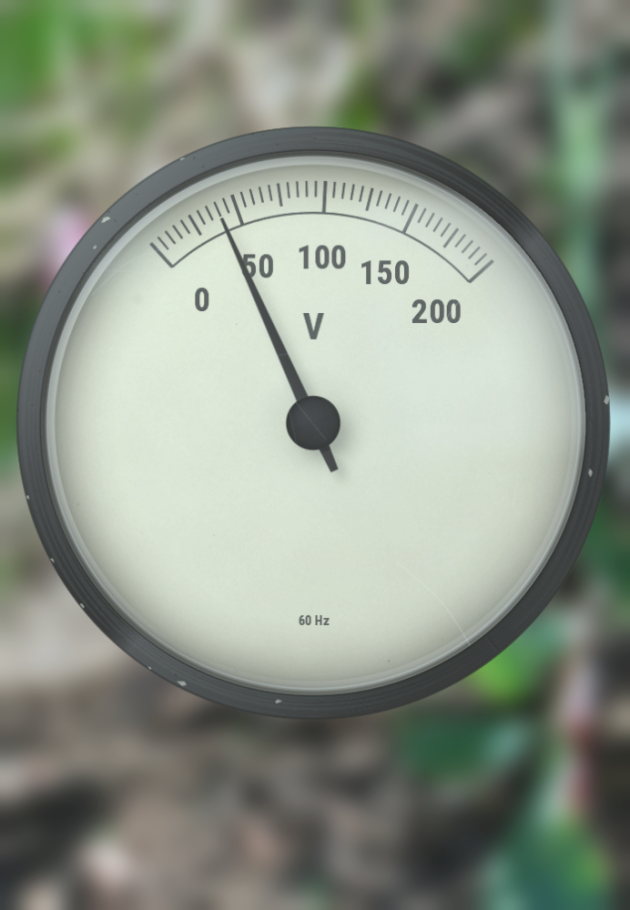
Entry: value=40 unit=V
